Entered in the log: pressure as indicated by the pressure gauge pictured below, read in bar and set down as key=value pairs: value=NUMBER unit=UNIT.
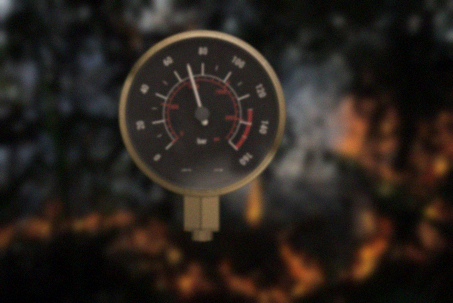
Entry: value=70 unit=bar
